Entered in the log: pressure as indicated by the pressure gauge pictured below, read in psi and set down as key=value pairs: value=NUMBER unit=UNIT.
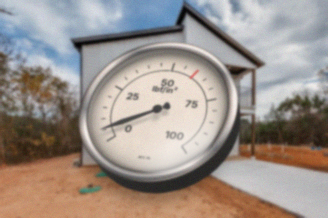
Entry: value=5 unit=psi
